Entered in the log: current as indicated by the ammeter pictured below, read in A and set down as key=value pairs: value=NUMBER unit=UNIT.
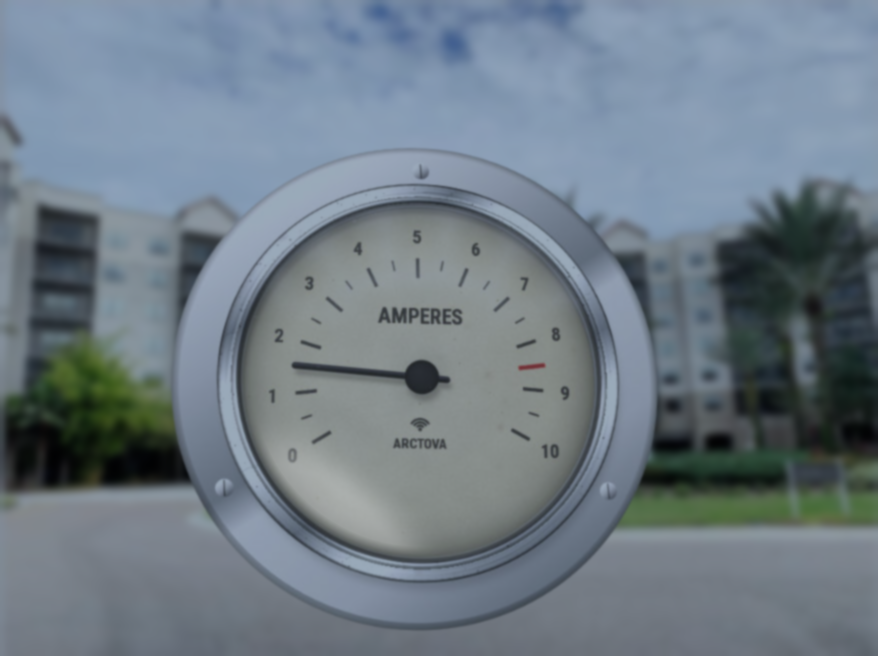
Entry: value=1.5 unit=A
